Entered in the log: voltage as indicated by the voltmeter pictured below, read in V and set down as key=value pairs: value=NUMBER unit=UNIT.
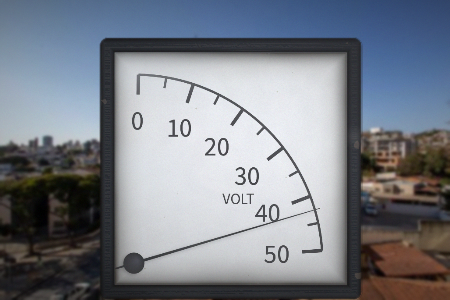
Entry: value=42.5 unit=V
